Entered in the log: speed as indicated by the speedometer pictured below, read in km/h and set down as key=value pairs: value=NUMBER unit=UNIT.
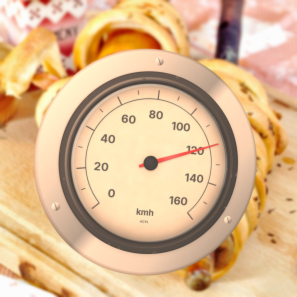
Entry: value=120 unit=km/h
